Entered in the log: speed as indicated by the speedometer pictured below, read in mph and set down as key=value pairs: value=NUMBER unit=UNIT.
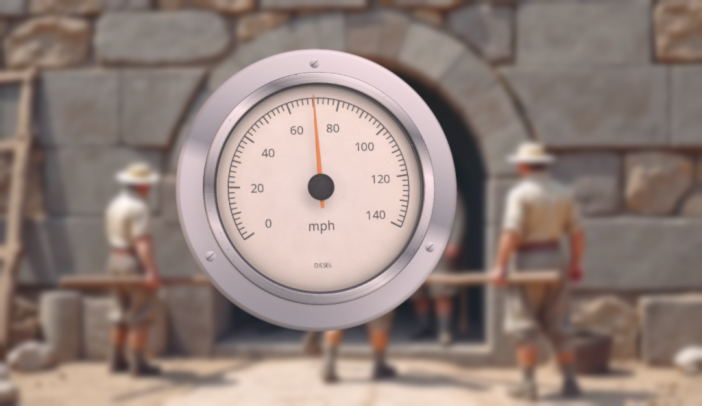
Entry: value=70 unit=mph
